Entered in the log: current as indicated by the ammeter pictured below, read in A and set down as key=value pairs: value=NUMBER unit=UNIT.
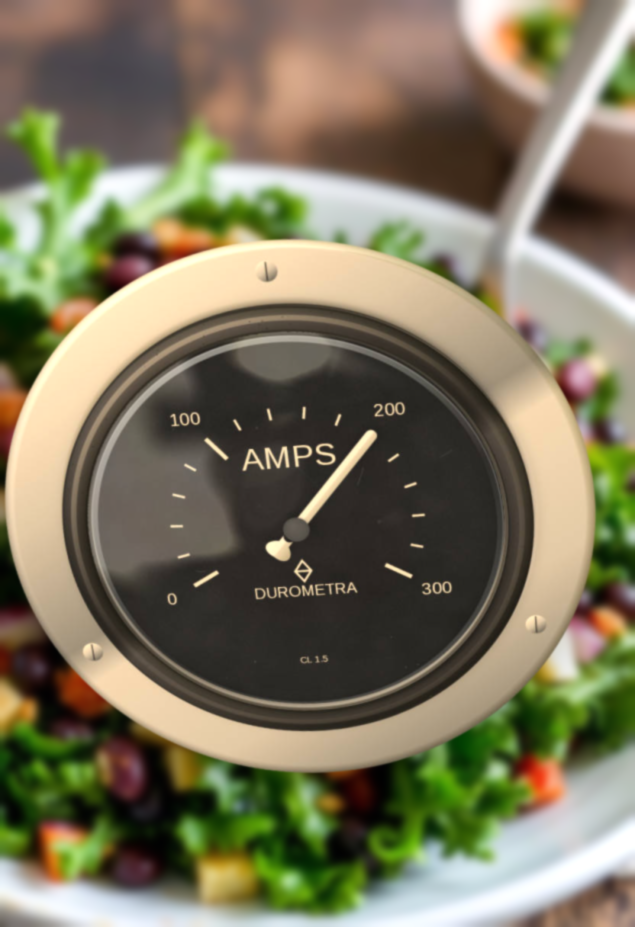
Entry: value=200 unit=A
